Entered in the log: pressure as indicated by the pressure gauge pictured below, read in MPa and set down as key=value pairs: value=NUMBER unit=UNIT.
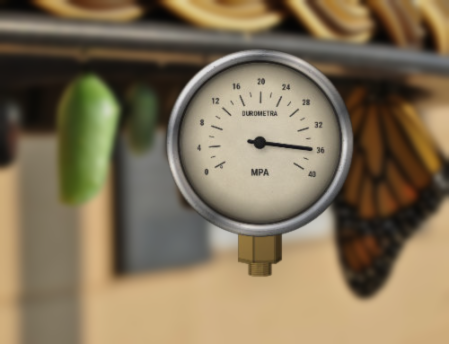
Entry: value=36 unit=MPa
